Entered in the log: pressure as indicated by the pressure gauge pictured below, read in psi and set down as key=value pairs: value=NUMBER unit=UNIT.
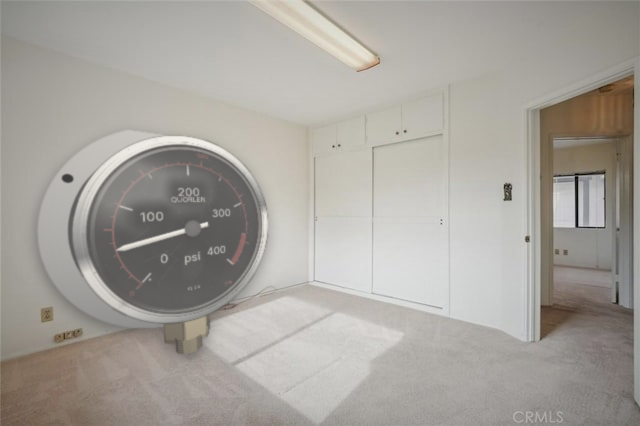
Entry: value=50 unit=psi
